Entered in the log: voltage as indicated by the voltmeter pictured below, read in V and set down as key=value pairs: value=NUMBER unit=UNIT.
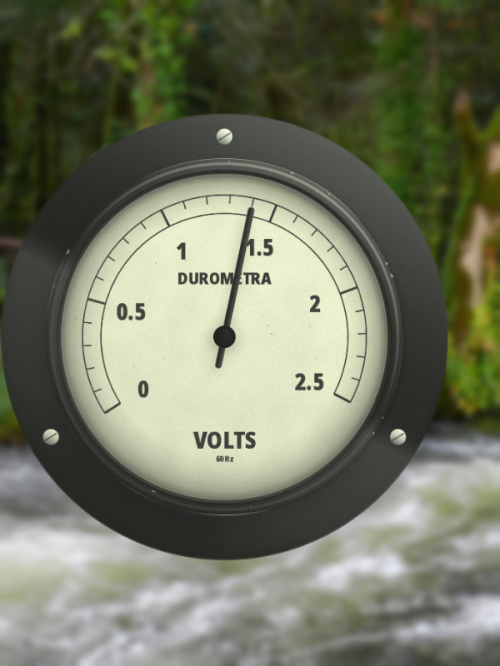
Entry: value=1.4 unit=V
